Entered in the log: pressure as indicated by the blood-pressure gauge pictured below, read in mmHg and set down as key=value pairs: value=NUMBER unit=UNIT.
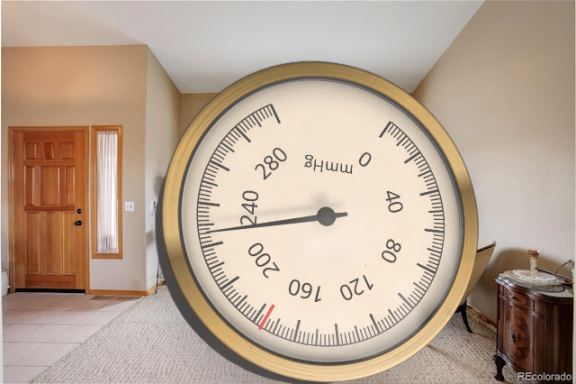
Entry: value=226 unit=mmHg
